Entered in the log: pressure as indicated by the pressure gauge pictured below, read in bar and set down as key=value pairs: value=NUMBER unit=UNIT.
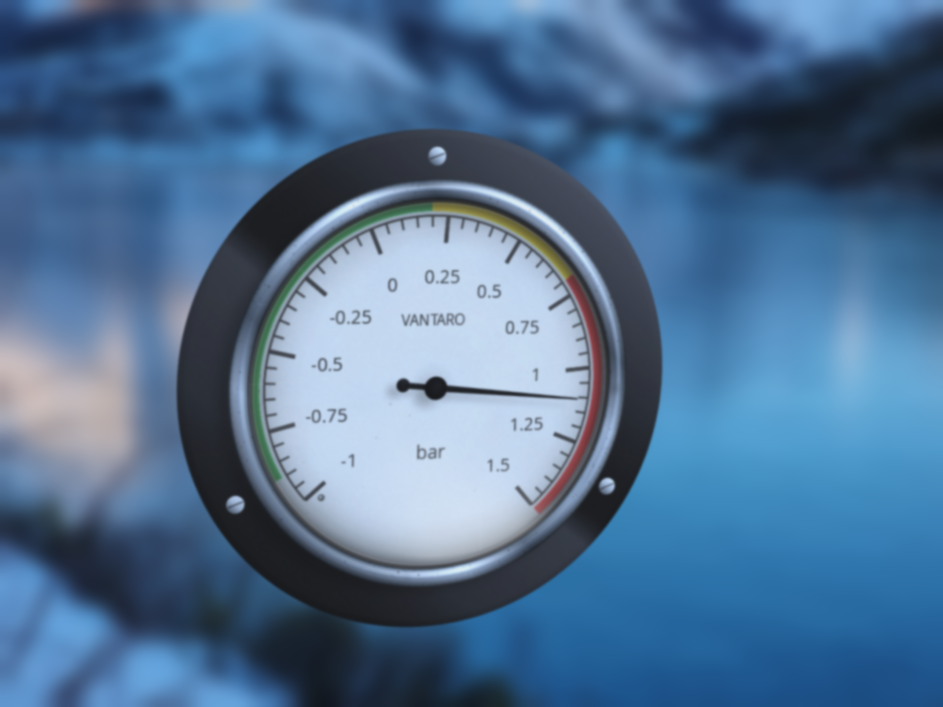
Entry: value=1.1 unit=bar
